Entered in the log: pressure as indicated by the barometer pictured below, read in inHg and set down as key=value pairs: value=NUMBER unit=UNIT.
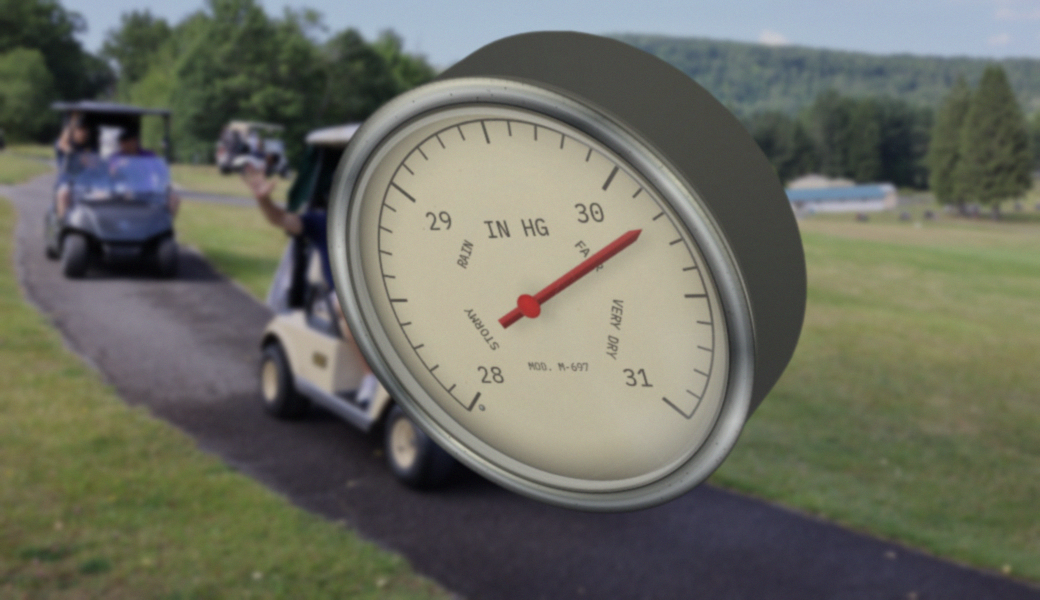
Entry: value=30.2 unit=inHg
